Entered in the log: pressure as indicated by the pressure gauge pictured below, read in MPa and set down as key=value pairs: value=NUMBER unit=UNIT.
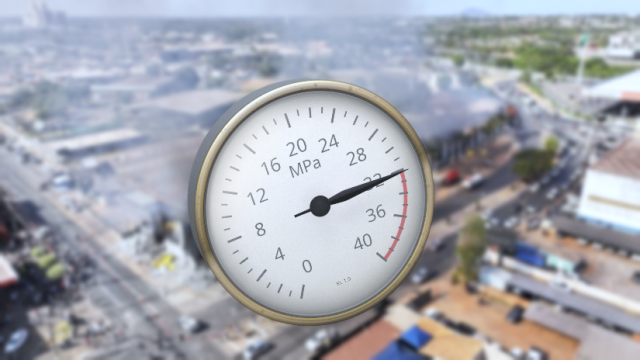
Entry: value=32 unit=MPa
